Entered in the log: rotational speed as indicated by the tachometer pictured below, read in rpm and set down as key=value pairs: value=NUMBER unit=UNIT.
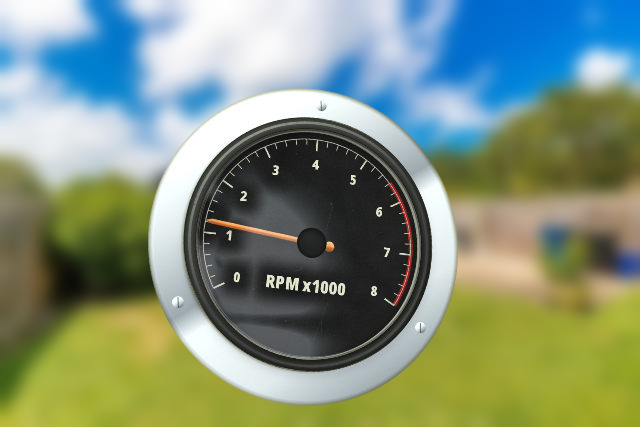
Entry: value=1200 unit=rpm
